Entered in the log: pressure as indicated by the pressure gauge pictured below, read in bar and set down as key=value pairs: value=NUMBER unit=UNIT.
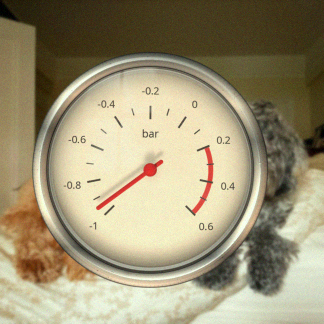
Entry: value=-0.95 unit=bar
